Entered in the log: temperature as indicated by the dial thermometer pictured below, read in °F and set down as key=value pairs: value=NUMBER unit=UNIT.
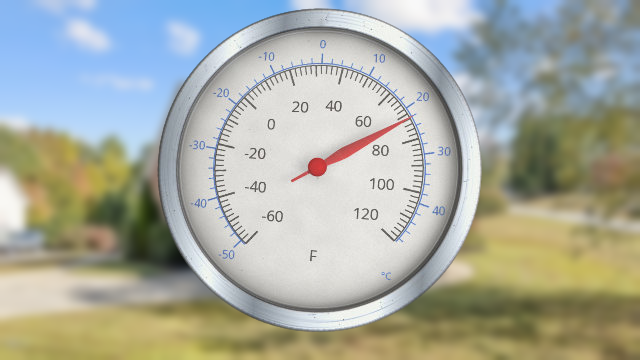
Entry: value=72 unit=°F
